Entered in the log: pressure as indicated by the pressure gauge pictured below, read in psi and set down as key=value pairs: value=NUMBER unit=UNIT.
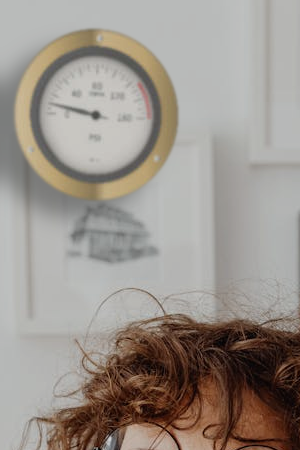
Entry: value=10 unit=psi
